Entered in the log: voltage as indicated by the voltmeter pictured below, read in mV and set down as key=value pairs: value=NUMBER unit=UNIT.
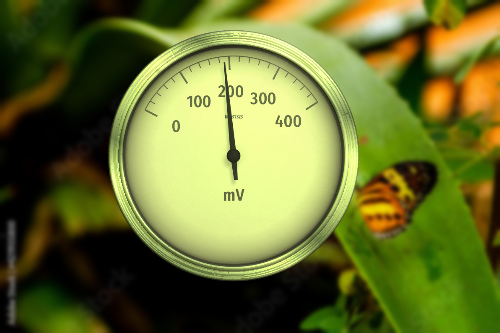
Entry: value=190 unit=mV
